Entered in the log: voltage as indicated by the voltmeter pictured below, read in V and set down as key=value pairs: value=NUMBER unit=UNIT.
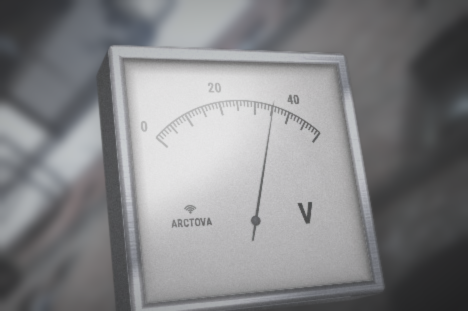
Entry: value=35 unit=V
